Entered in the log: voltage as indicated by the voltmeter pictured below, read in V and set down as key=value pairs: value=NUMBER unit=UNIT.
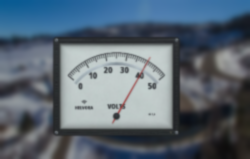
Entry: value=40 unit=V
